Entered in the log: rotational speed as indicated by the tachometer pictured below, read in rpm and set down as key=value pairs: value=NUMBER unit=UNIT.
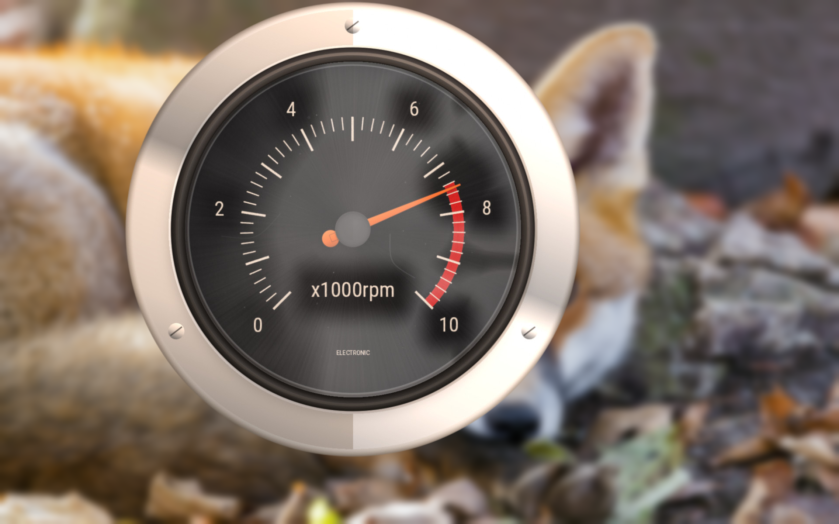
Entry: value=7500 unit=rpm
